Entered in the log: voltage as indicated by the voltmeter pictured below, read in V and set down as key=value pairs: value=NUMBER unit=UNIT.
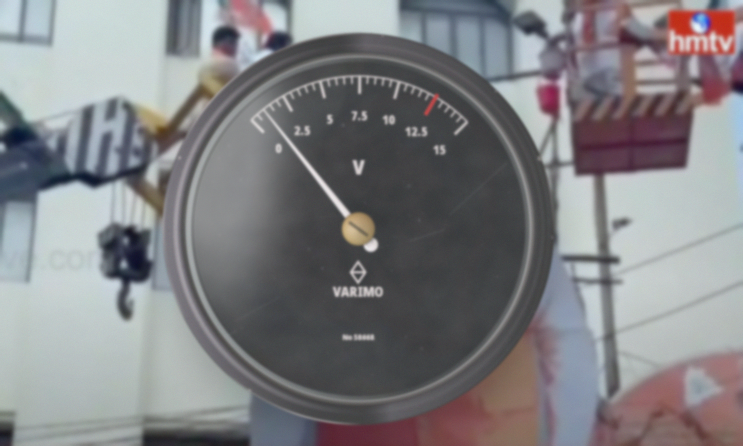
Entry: value=1 unit=V
